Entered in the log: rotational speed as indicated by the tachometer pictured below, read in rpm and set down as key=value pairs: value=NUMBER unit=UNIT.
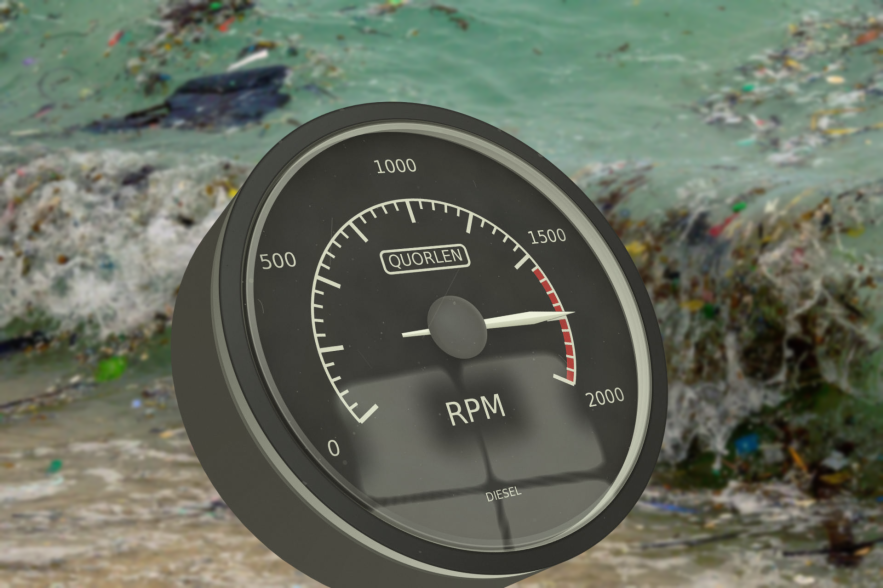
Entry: value=1750 unit=rpm
